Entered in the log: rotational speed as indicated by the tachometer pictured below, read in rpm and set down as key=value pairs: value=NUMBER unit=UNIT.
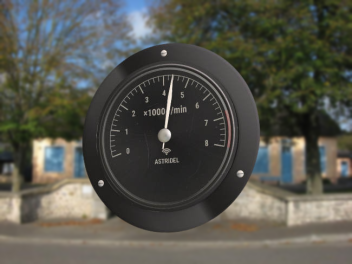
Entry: value=4400 unit=rpm
